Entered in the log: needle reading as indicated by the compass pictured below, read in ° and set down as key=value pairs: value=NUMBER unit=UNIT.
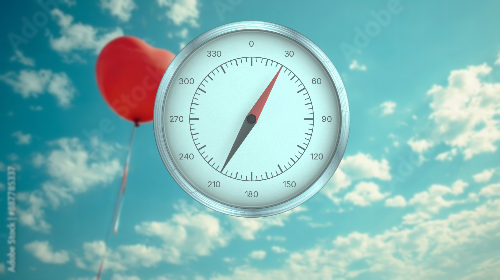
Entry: value=30 unit=°
